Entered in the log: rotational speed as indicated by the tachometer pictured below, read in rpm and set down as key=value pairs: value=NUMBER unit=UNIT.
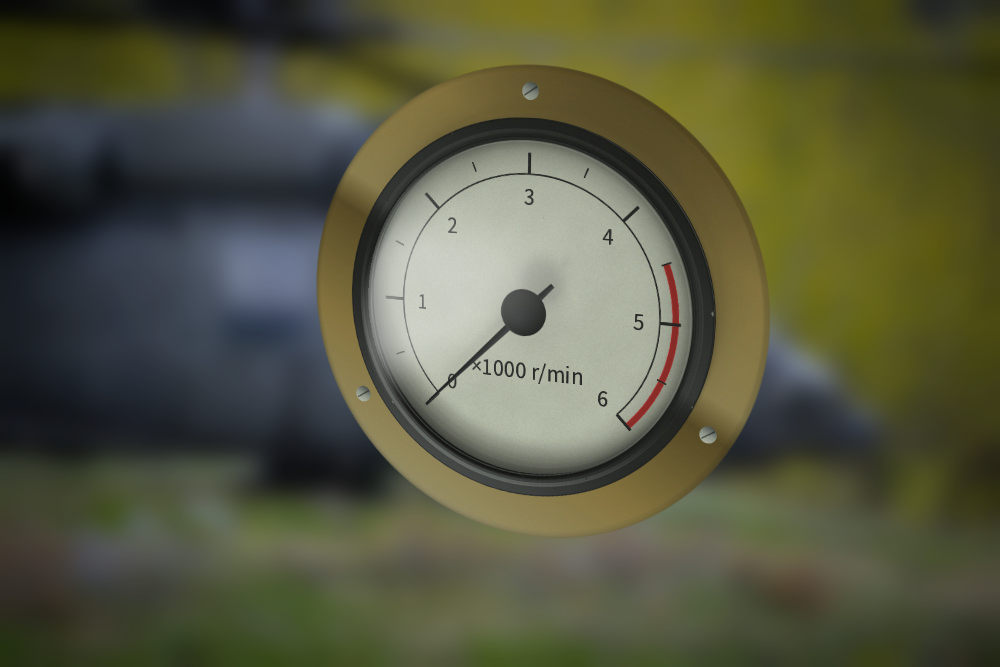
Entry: value=0 unit=rpm
